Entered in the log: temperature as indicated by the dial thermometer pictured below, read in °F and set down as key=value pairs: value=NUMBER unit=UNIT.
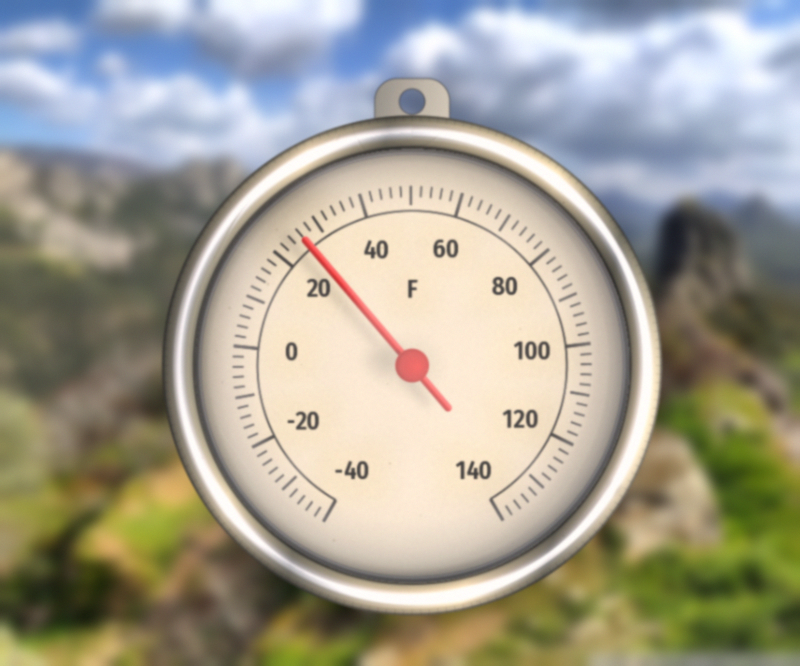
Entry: value=26 unit=°F
